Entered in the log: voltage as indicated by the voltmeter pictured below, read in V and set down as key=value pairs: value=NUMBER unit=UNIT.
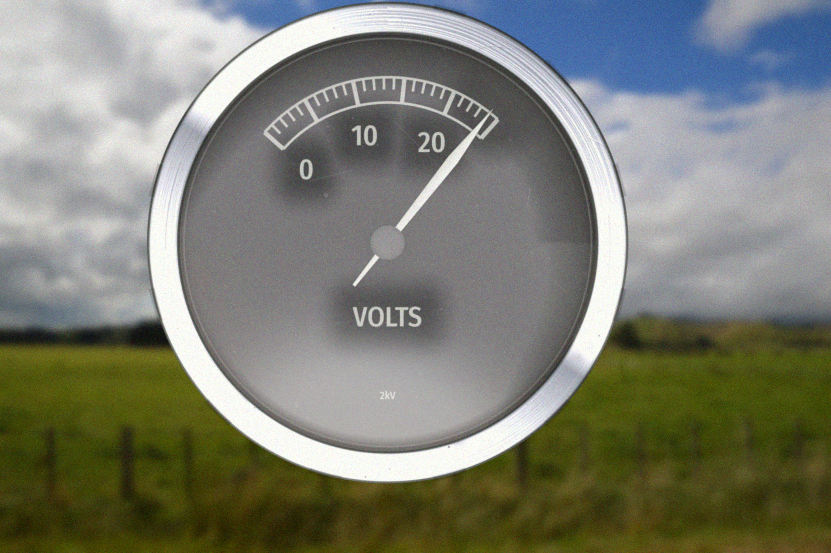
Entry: value=24 unit=V
